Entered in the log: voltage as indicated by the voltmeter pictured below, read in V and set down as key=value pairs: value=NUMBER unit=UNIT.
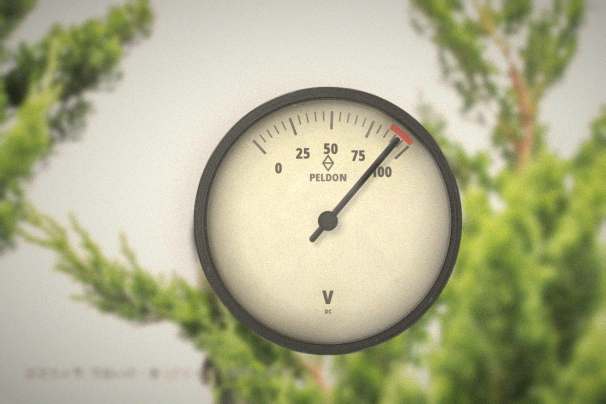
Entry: value=92.5 unit=V
